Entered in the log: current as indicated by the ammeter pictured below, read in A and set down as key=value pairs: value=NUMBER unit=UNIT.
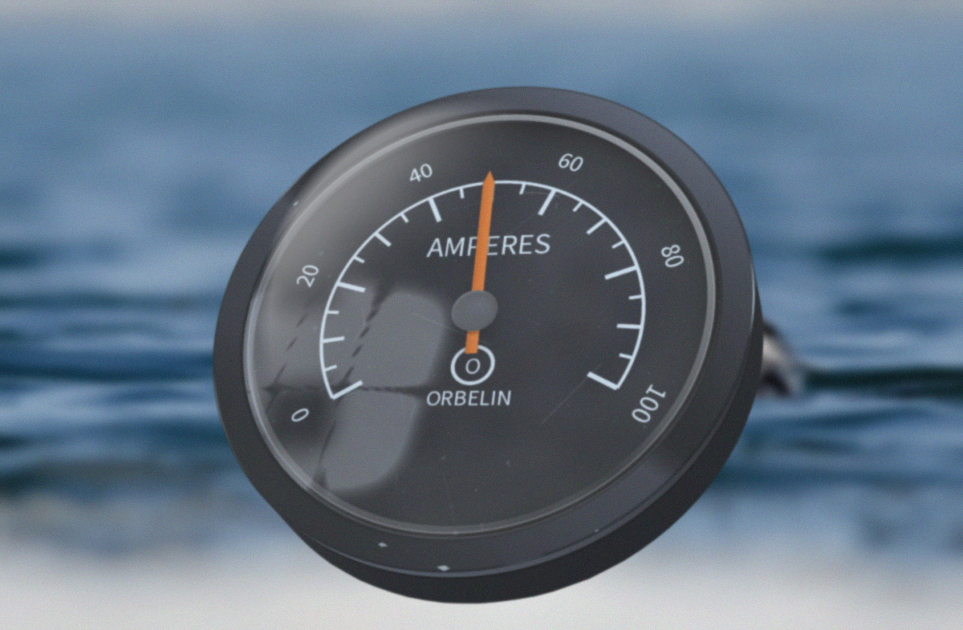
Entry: value=50 unit=A
